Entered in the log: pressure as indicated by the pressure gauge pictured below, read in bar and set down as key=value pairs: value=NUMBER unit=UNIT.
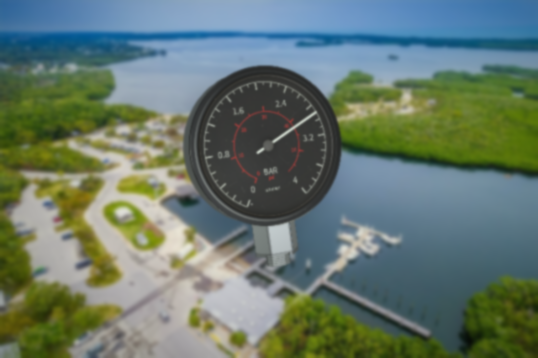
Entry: value=2.9 unit=bar
